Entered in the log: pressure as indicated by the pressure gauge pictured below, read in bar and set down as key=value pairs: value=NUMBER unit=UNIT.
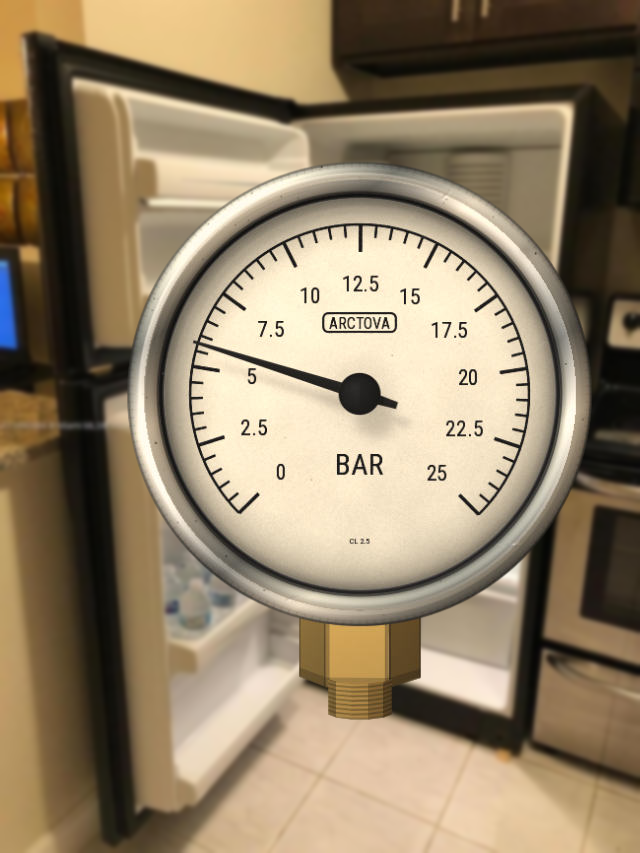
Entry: value=5.75 unit=bar
